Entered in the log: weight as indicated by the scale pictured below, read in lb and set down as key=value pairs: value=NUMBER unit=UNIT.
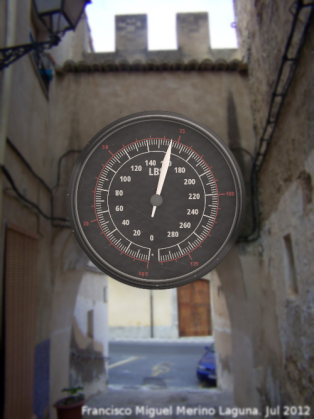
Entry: value=160 unit=lb
